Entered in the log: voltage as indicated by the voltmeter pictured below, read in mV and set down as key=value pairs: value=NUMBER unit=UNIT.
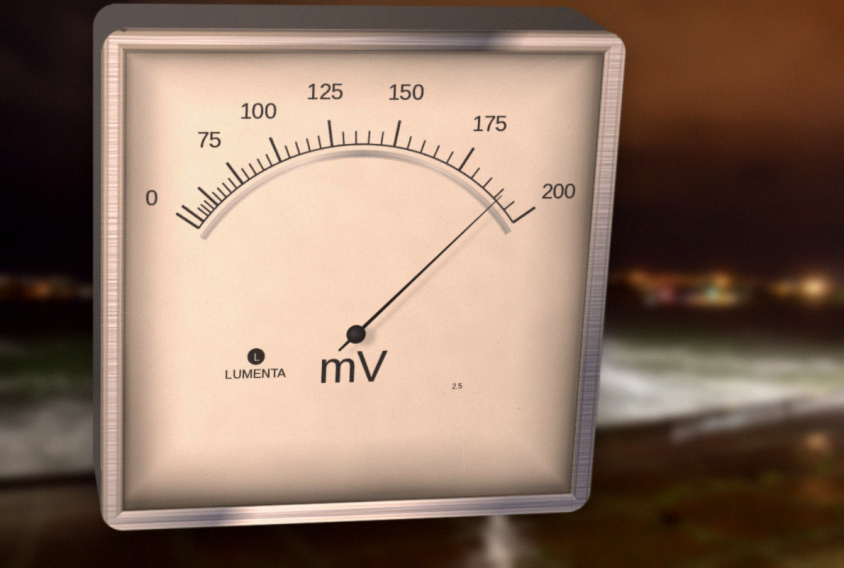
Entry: value=190 unit=mV
